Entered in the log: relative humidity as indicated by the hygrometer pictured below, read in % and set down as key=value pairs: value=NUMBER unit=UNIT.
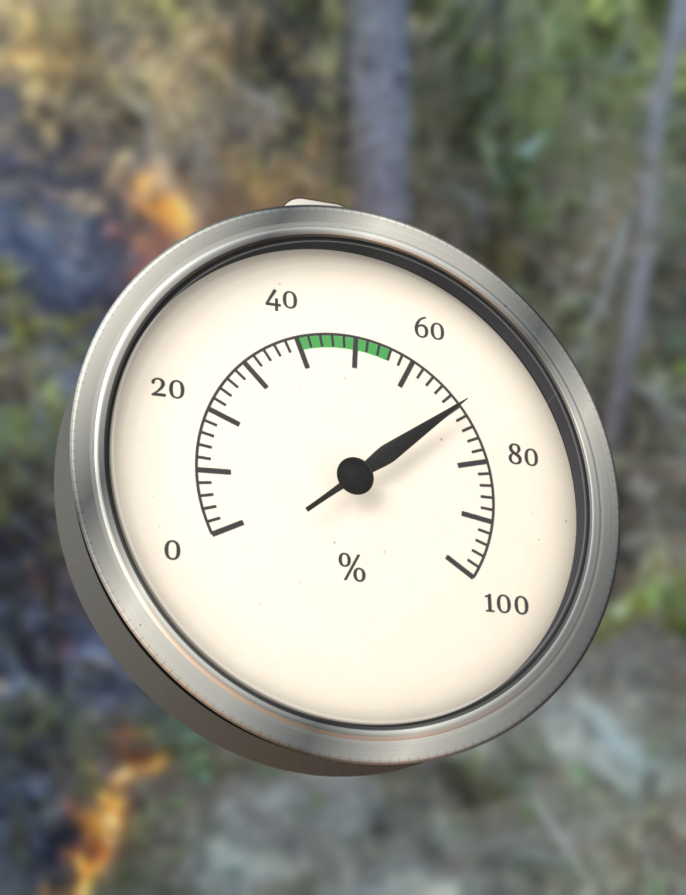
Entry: value=70 unit=%
